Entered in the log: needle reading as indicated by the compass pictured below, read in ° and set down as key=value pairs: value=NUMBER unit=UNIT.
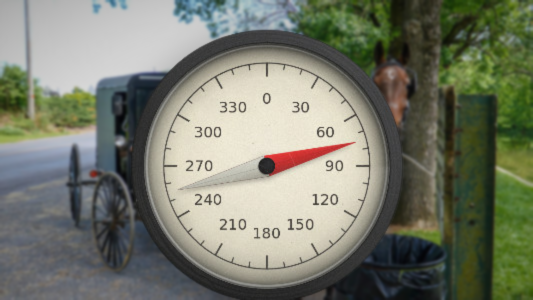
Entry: value=75 unit=°
